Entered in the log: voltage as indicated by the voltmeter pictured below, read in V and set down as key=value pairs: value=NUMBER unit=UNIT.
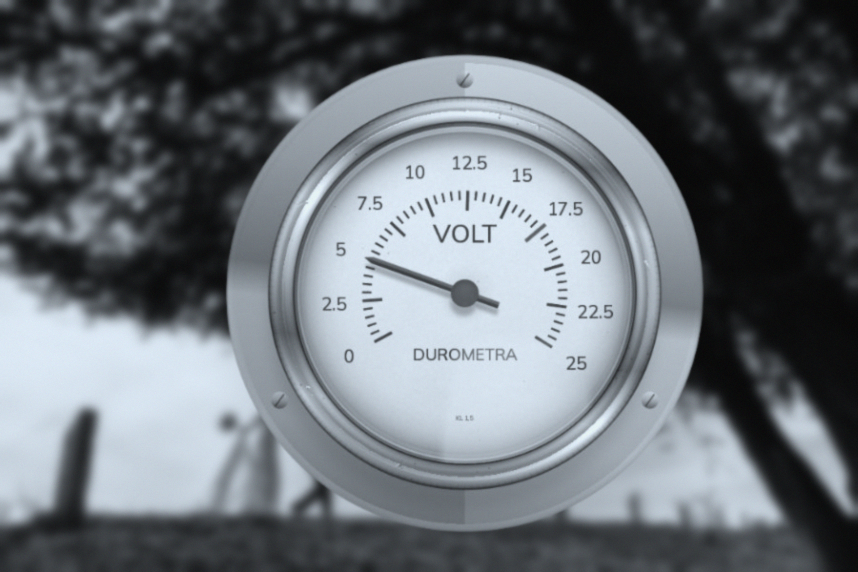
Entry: value=5 unit=V
